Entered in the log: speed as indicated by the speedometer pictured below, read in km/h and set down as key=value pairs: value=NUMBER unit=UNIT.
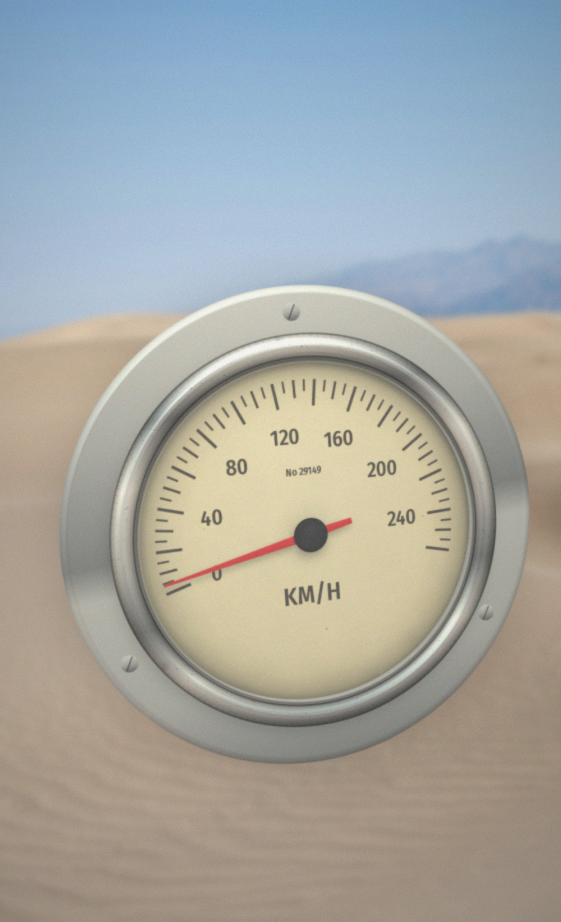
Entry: value=5 unit=km/h
